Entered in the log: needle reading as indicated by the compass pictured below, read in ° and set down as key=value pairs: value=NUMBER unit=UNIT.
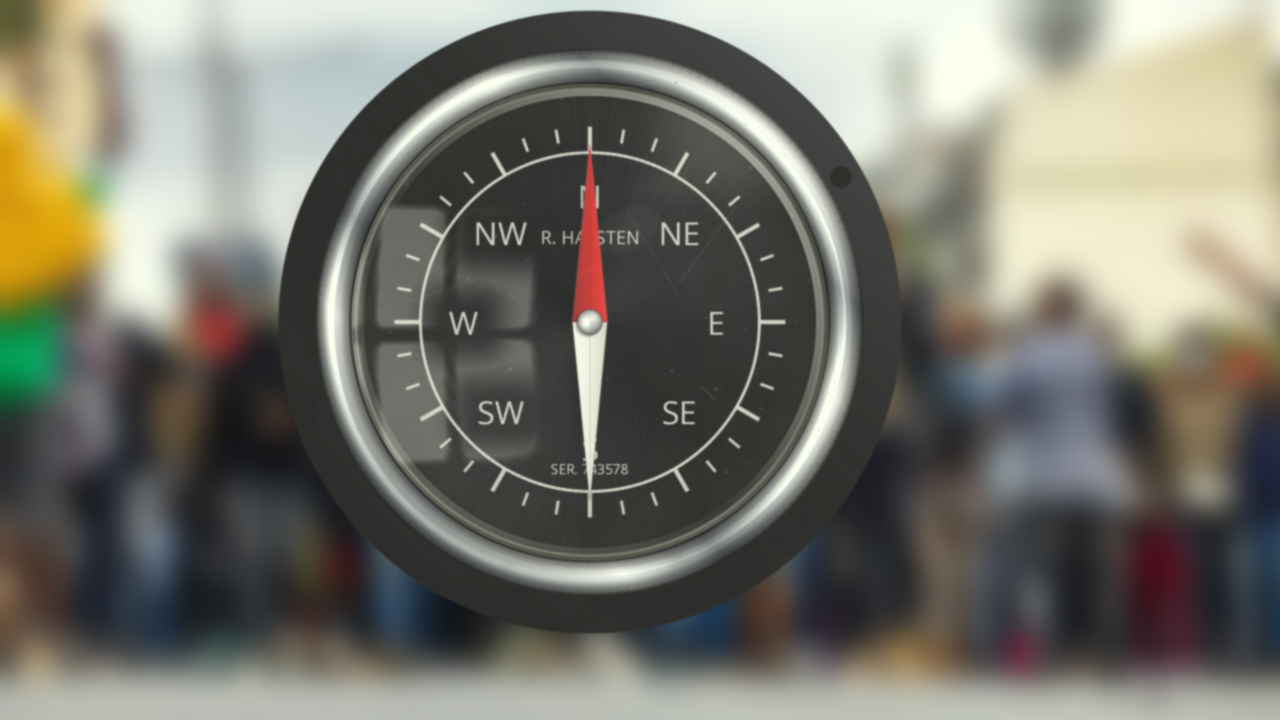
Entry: value=0 unit=°
